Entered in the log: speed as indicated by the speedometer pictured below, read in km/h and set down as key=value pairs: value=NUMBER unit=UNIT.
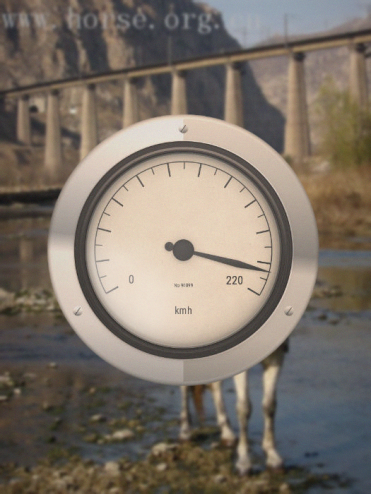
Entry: value=205 unit=km/h
